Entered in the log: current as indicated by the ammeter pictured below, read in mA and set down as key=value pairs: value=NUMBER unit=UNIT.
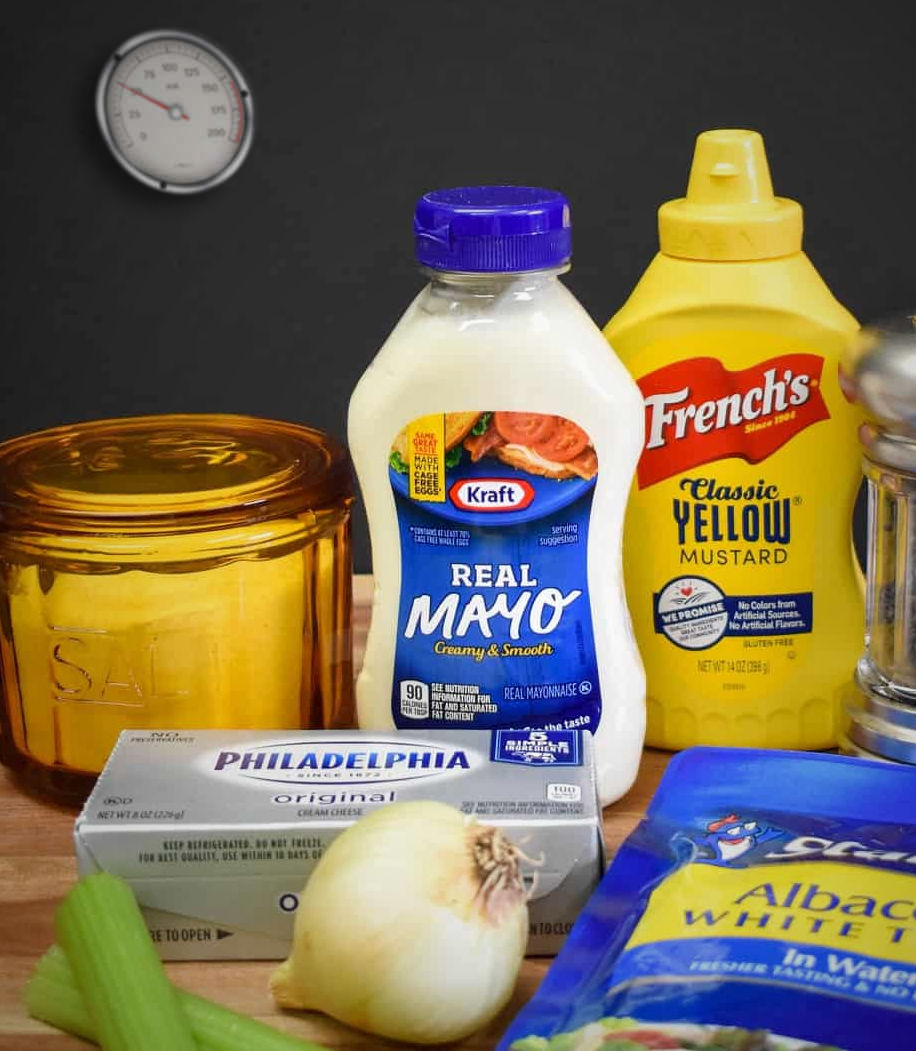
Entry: value=50 unit=mA
